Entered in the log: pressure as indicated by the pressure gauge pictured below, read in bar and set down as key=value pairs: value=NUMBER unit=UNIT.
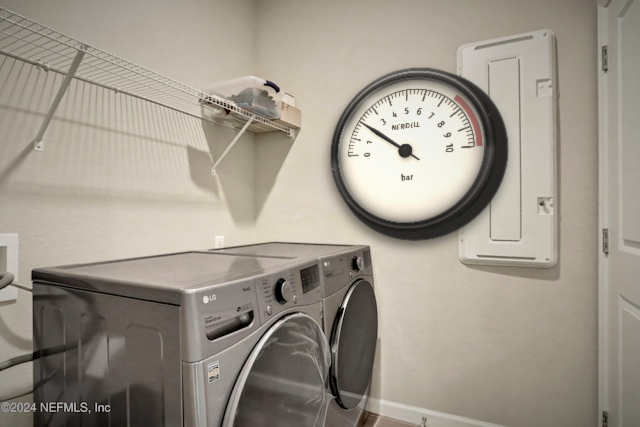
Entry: value=2 unit=bar
